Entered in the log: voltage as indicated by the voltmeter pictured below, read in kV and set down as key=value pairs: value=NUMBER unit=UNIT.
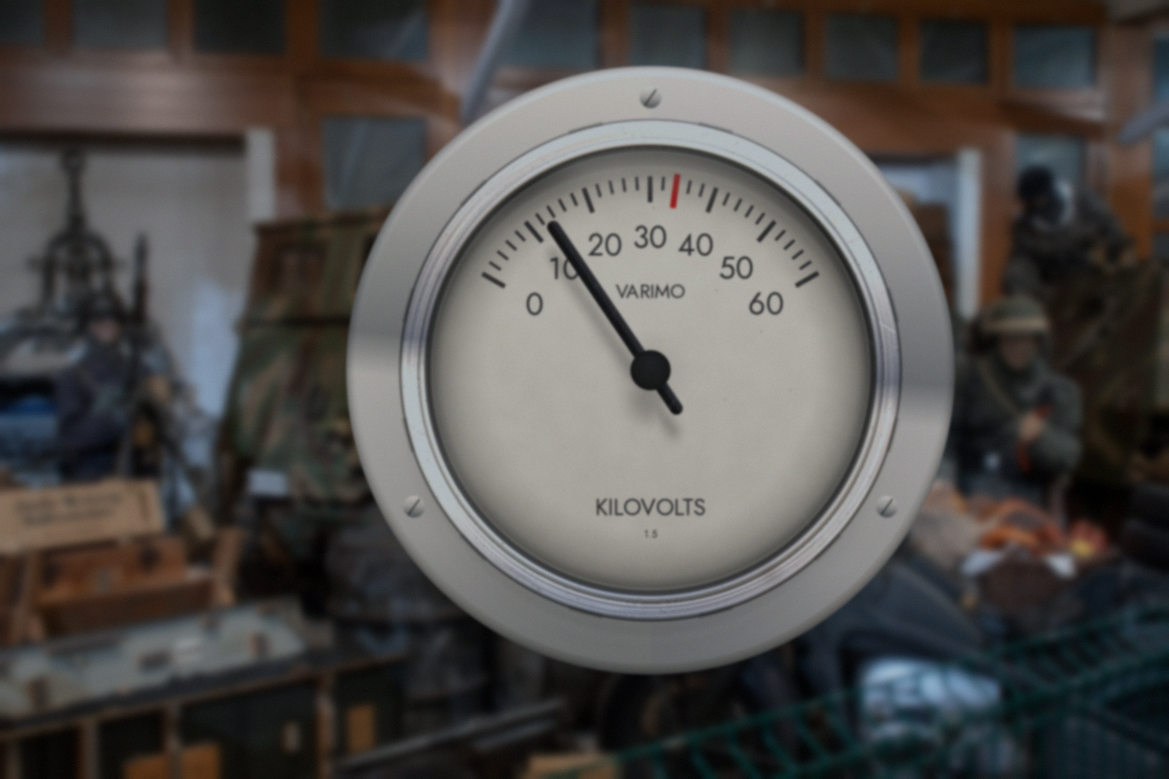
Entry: value=13 unit=kV
